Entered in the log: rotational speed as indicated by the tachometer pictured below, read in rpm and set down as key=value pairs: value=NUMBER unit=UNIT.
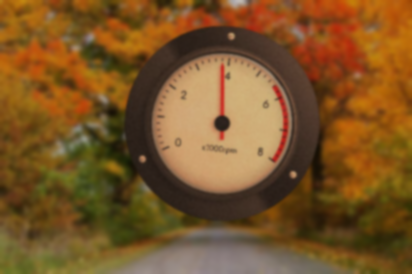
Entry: value=3800 unit=rpm
